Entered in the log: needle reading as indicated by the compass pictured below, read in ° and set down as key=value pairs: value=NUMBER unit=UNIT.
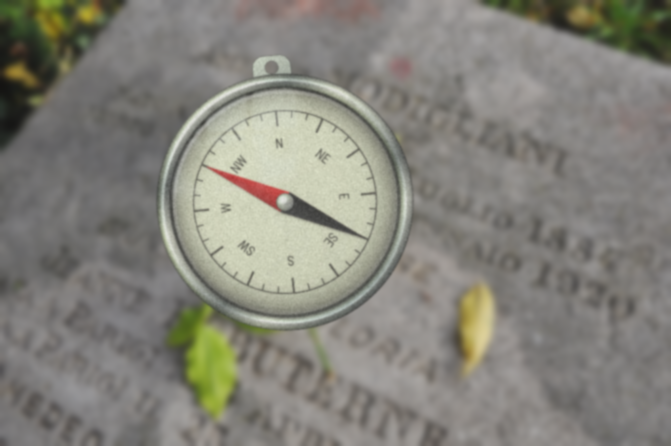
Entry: value=300 unit=°
